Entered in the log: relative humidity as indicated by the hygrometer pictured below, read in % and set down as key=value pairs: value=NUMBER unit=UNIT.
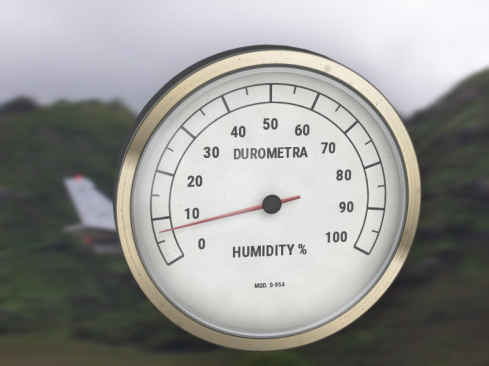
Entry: value=7.5 unit=%
